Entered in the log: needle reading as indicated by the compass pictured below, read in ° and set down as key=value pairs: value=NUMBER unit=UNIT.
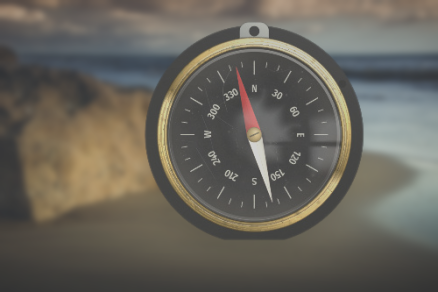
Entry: value=345 unit=°
